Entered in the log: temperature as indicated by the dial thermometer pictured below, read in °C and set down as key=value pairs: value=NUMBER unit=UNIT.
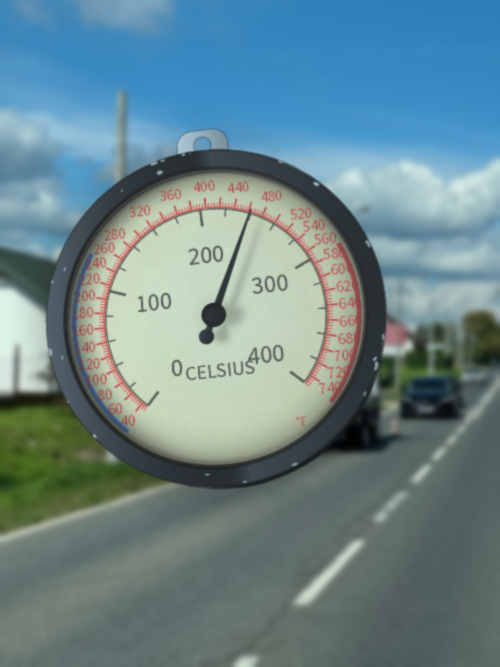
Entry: value=240 unit=°C
